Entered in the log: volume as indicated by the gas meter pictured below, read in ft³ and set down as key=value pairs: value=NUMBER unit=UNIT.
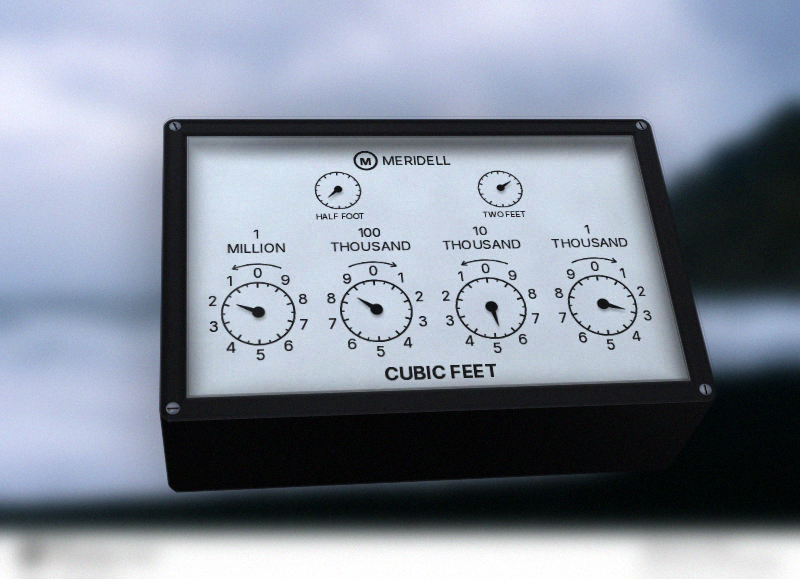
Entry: value=185300 unit=ft³
